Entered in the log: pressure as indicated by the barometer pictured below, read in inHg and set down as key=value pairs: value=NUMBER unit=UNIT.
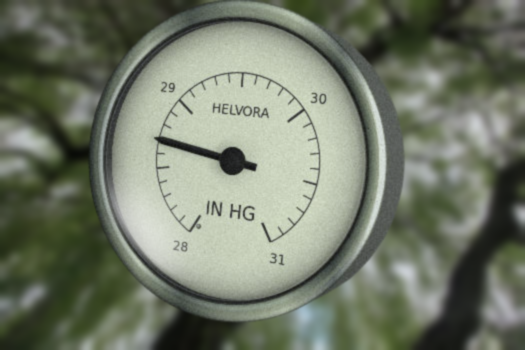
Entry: value=28.7 unit=inHg
